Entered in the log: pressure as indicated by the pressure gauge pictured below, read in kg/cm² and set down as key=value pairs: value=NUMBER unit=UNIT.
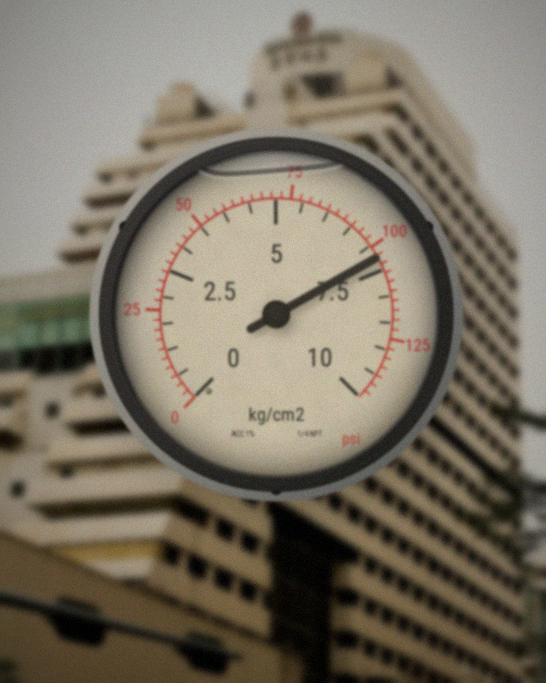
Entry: value=7.25 unit=kg/cm²
